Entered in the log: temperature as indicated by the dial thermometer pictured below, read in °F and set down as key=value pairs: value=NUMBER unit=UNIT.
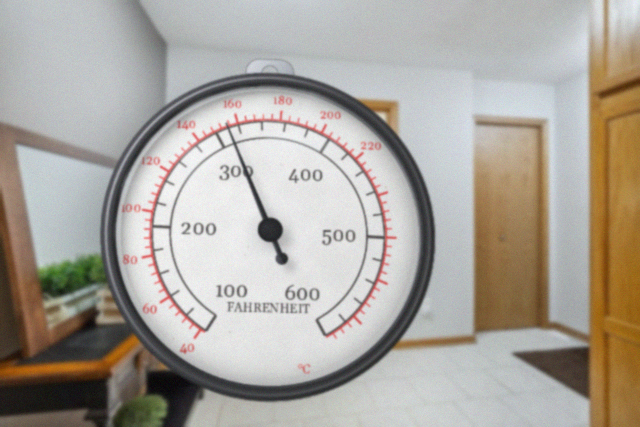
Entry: value=310 unit=°F
